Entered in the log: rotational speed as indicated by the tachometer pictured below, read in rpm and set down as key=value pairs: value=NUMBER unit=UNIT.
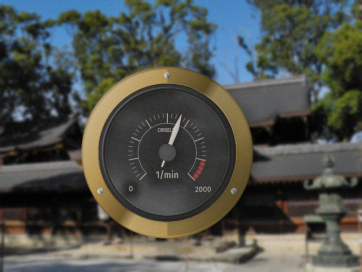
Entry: value=1150 unit=rpm
